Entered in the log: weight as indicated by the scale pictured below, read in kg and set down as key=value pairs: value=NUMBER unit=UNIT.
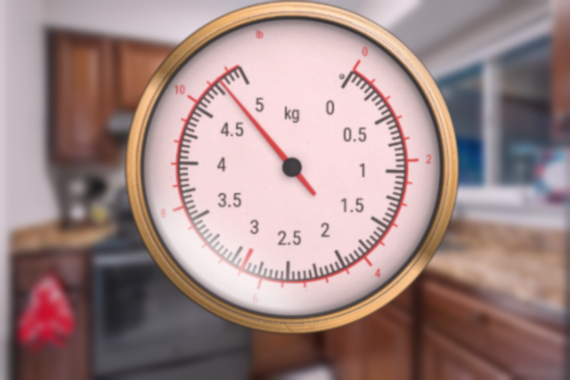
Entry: value=4.8 unit=kg
